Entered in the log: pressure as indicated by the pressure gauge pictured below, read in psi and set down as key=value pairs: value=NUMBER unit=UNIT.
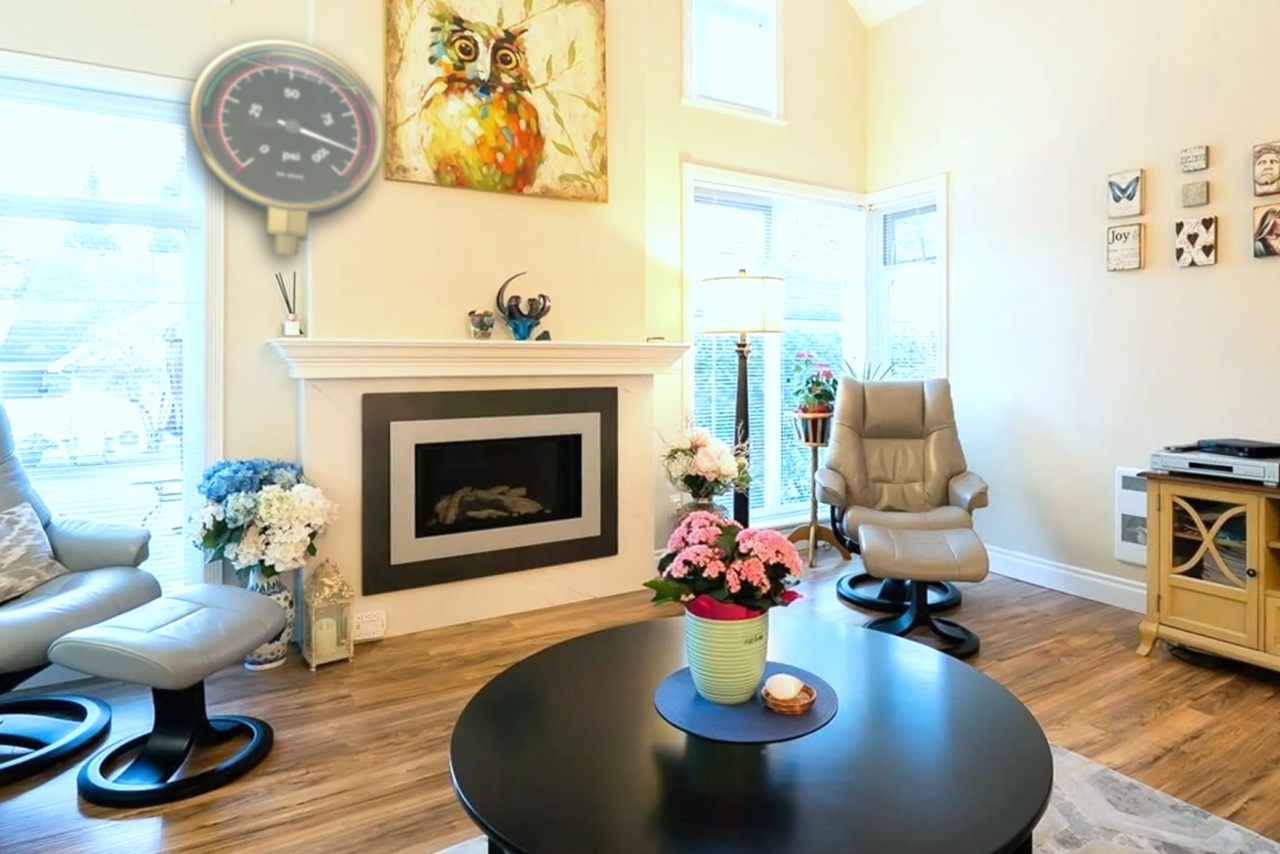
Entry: value=90 unit=psi
